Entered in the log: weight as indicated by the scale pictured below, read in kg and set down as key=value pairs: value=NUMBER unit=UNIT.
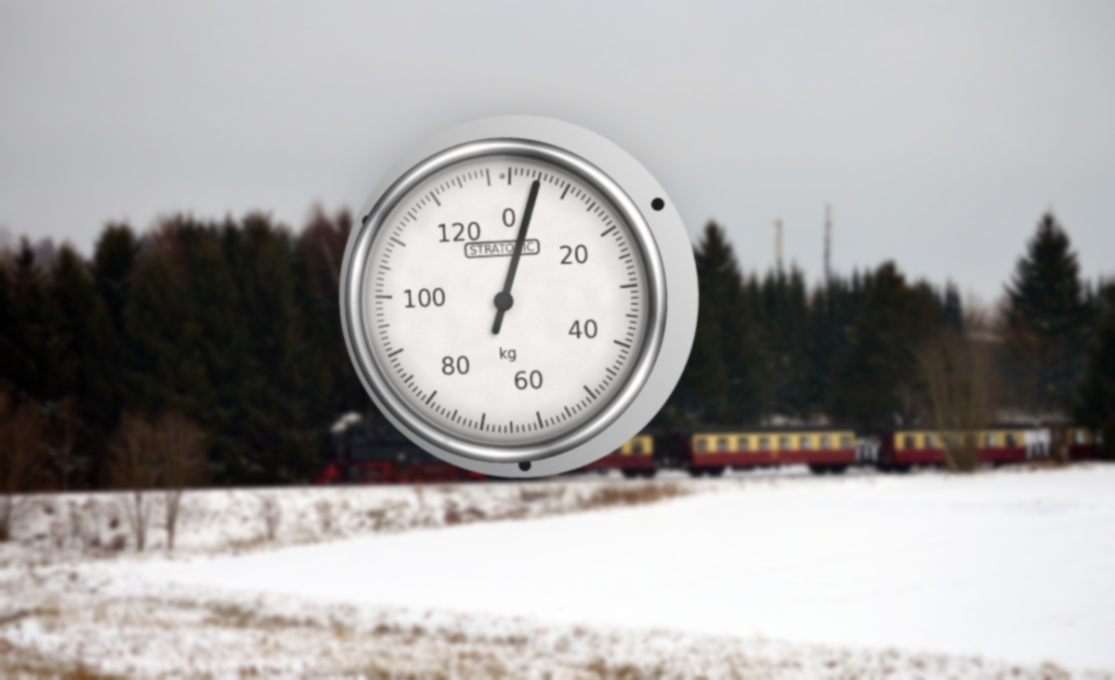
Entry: value=5 unit=kg
